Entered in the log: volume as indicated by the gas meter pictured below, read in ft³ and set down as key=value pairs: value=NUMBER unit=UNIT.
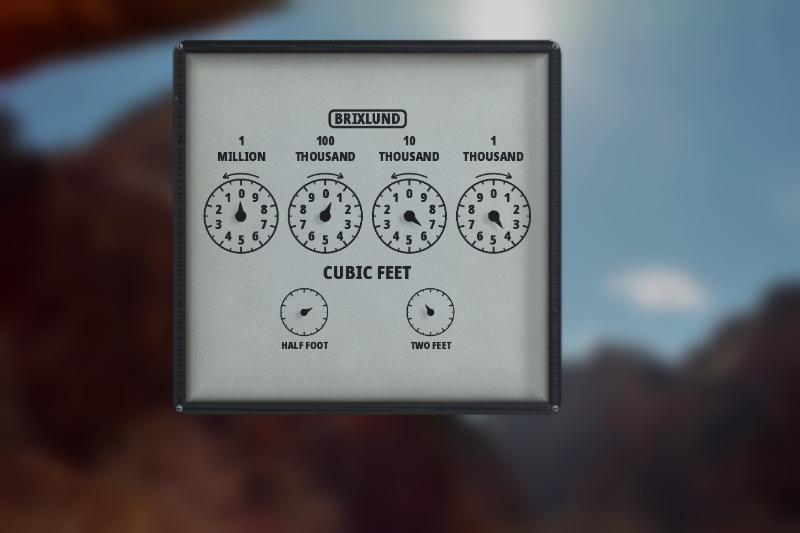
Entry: value=6400 unit=ft³
